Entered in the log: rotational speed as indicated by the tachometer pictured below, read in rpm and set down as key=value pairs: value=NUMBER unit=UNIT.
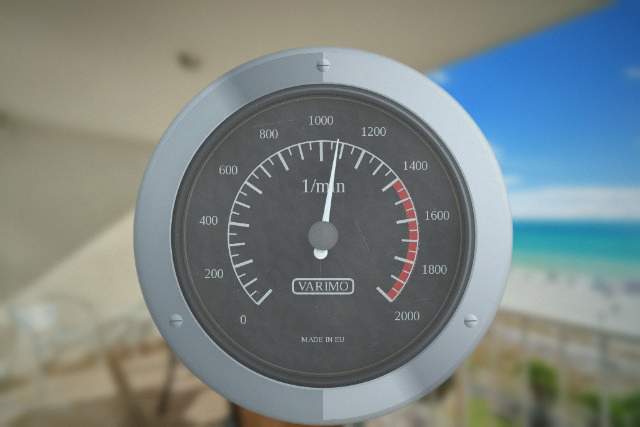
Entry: value=1075 unit=rpm
